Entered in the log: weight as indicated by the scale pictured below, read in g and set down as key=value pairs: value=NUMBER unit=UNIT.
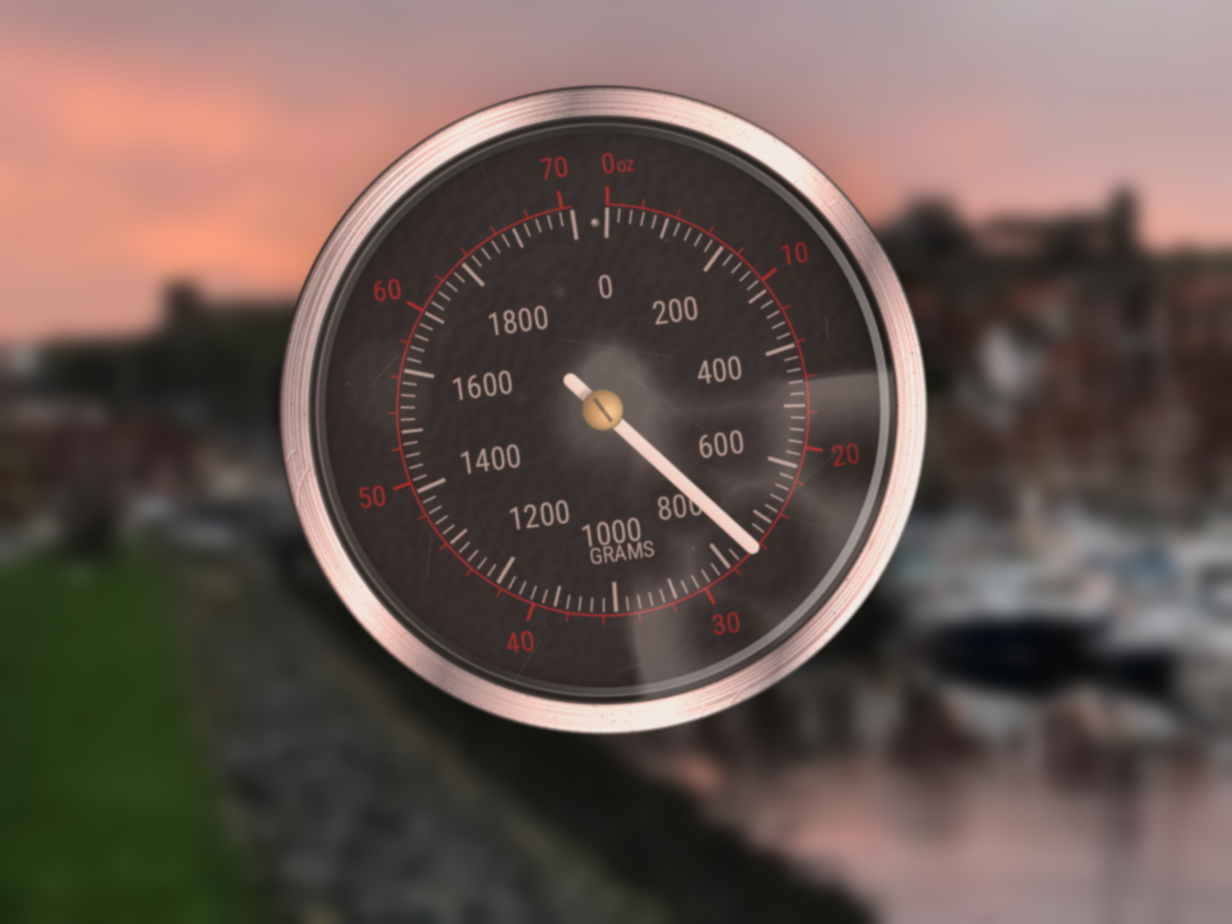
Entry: value=750 unit=g
